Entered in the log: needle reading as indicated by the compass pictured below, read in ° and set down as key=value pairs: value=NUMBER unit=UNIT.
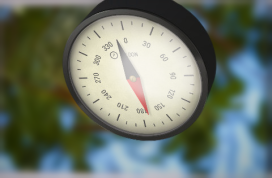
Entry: value=170 unit=°
